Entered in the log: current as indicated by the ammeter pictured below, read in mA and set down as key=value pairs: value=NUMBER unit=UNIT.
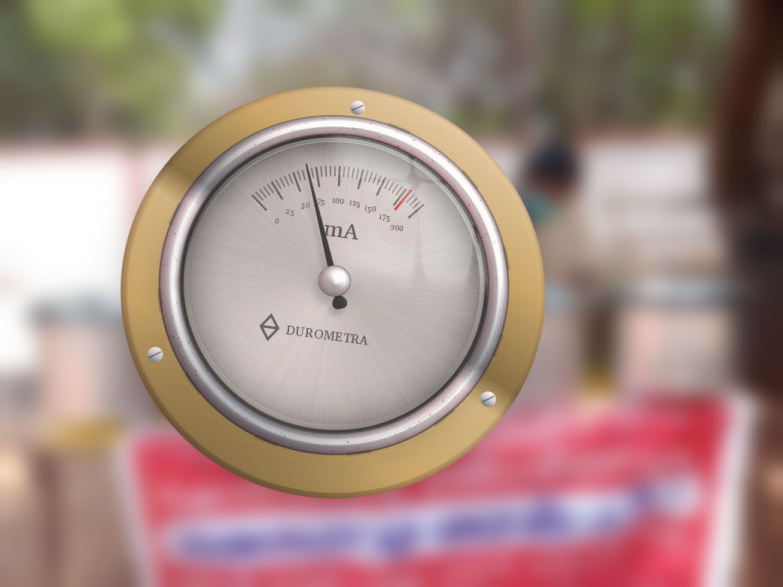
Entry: value=65 unit=mA
